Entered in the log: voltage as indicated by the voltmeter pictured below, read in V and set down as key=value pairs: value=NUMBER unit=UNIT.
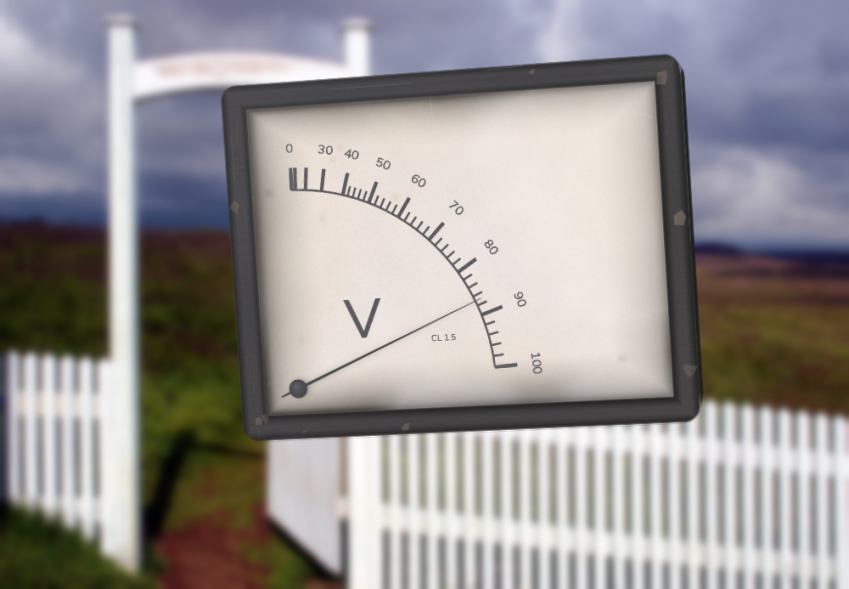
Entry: value=87 unit=V
